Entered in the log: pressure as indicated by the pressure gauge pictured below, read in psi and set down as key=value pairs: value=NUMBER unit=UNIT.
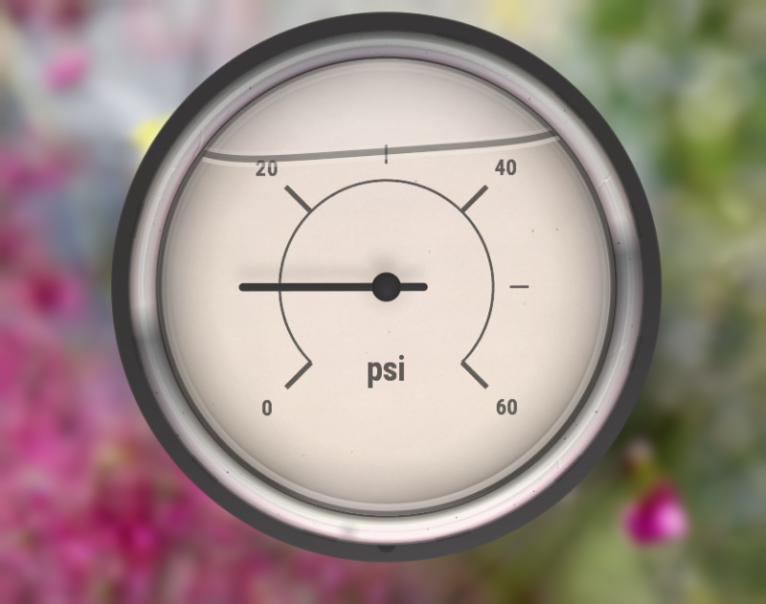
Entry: value=10 unit=psi
